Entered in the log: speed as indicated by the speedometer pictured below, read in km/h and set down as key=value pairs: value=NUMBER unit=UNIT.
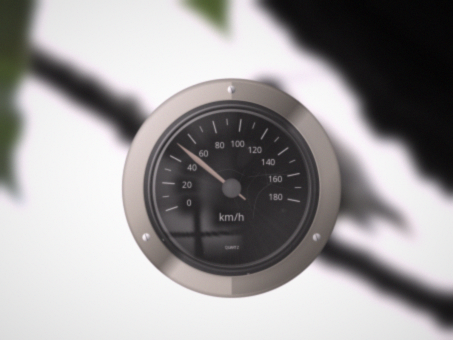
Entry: value=50 unit=km/h
